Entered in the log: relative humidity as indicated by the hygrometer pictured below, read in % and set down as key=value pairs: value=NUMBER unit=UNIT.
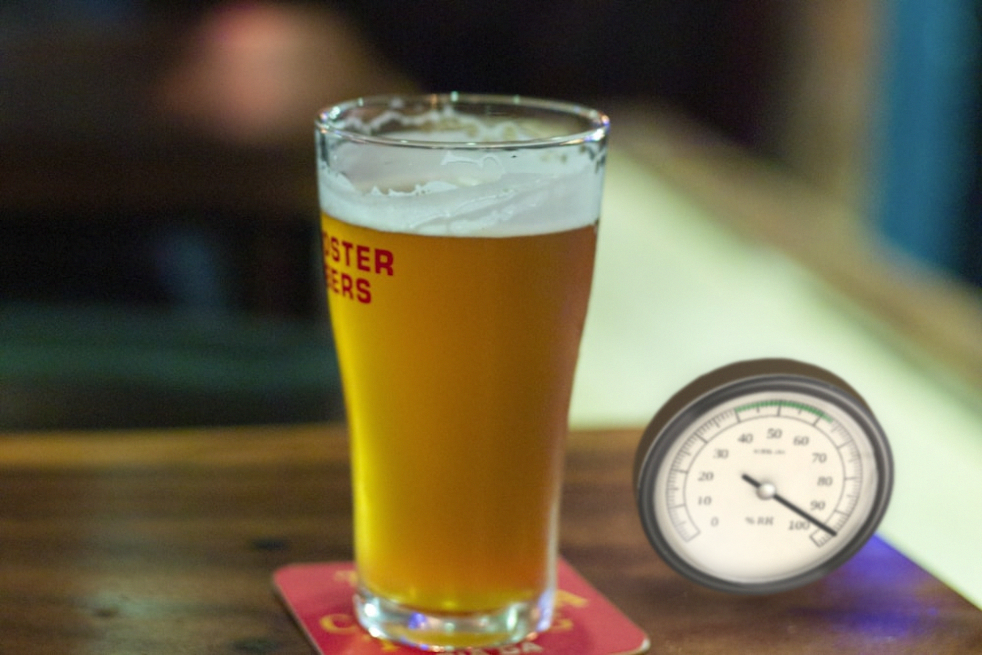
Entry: value=95 unit=%
